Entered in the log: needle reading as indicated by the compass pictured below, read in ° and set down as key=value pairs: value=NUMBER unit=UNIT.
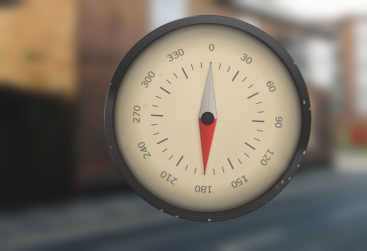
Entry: value=180 unit=°
